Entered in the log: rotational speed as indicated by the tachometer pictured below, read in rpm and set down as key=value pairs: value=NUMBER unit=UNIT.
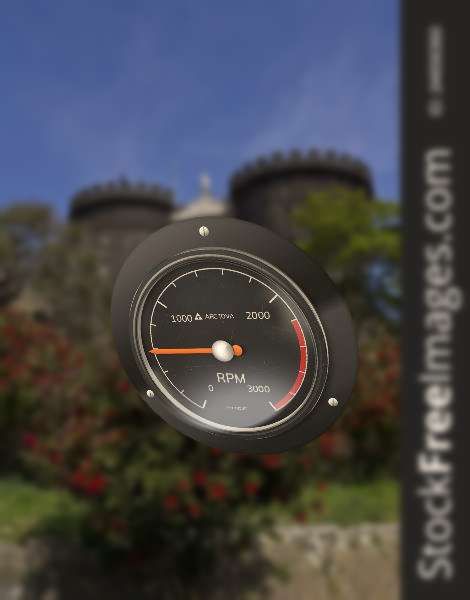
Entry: value=600 unit=rpm
